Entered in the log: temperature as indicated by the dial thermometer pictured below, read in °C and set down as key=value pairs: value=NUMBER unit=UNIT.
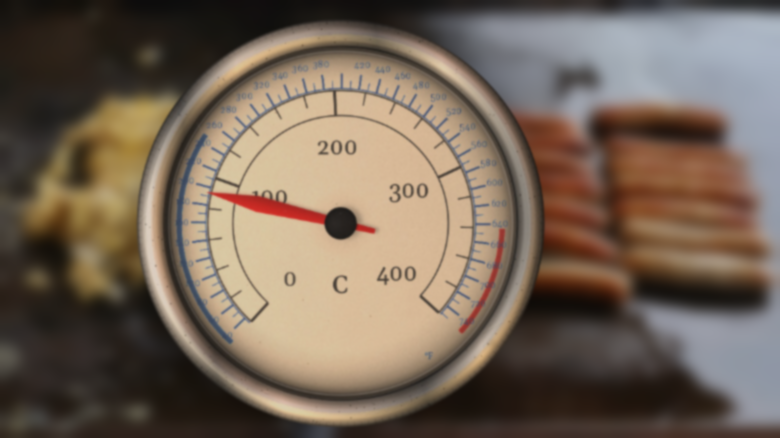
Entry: value=90 unit=°C
